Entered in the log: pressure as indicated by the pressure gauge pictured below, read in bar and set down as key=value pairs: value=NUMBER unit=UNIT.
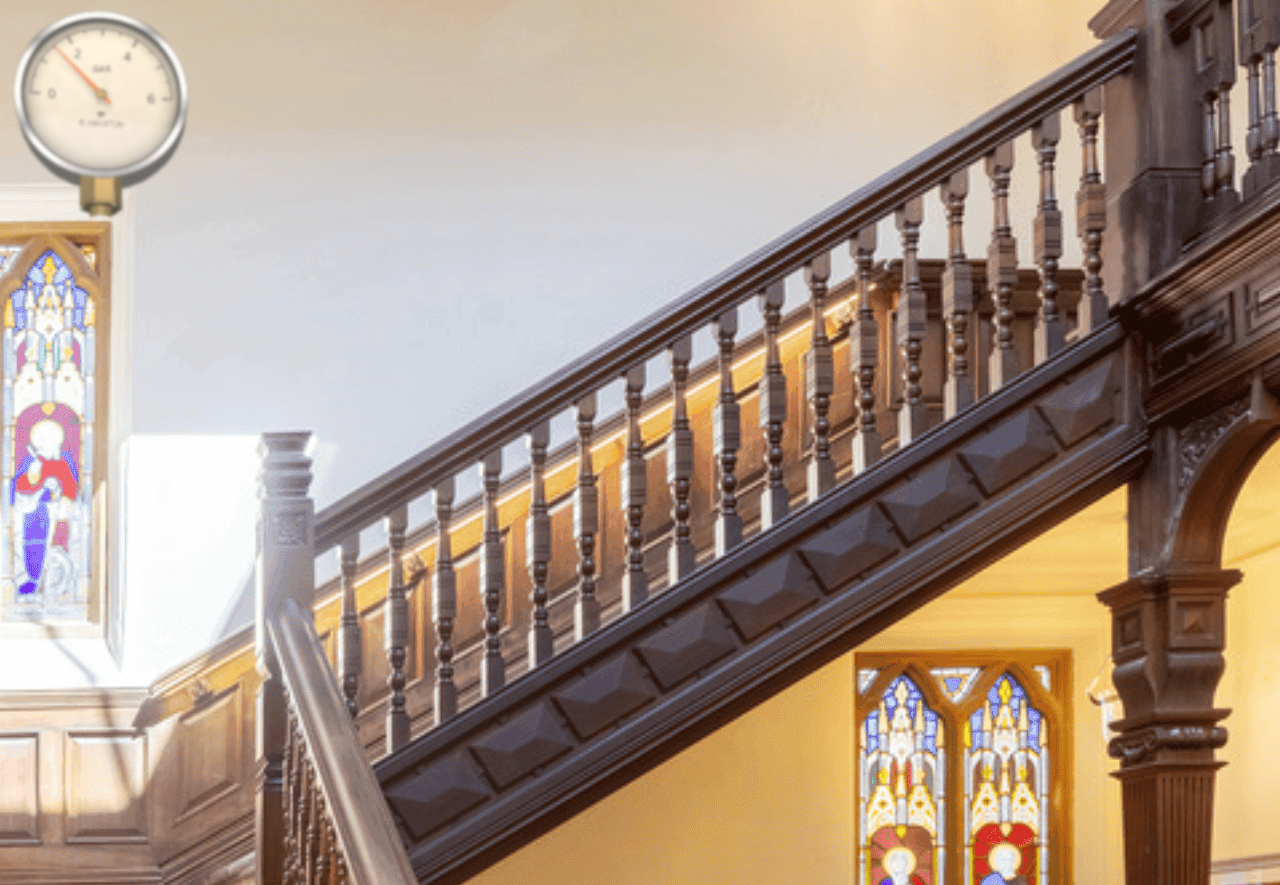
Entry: value=1.5 unit=bar
